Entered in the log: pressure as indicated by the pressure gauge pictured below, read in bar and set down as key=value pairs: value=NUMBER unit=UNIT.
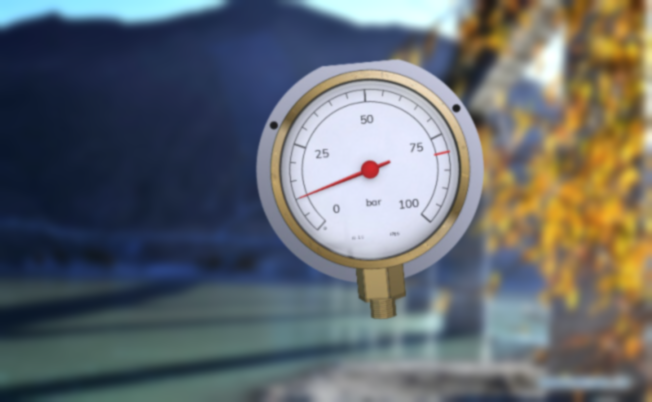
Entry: value=10 unit=bar
